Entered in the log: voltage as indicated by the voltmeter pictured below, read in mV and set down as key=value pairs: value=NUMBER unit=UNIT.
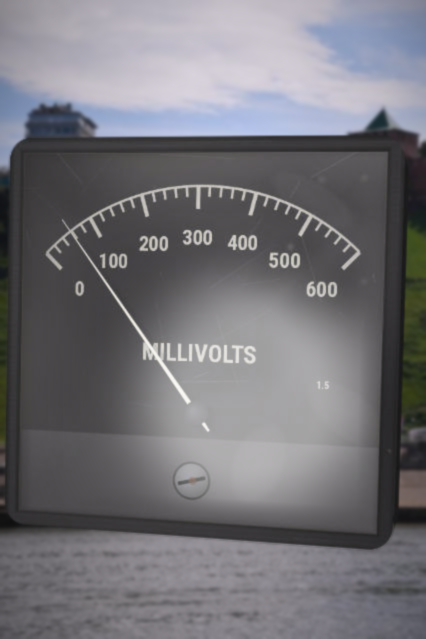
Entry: value=60 unit=mV
